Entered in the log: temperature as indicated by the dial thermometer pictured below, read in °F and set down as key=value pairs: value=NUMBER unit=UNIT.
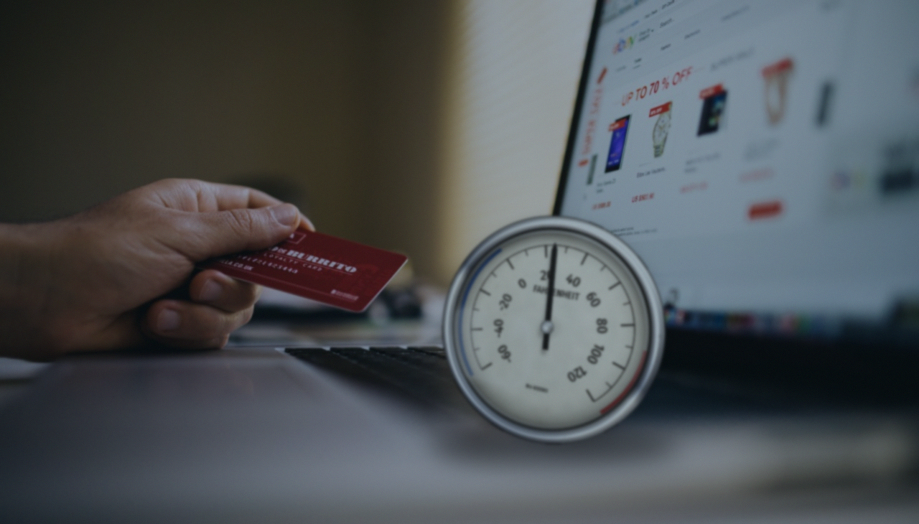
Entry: value=25 unit=°F
